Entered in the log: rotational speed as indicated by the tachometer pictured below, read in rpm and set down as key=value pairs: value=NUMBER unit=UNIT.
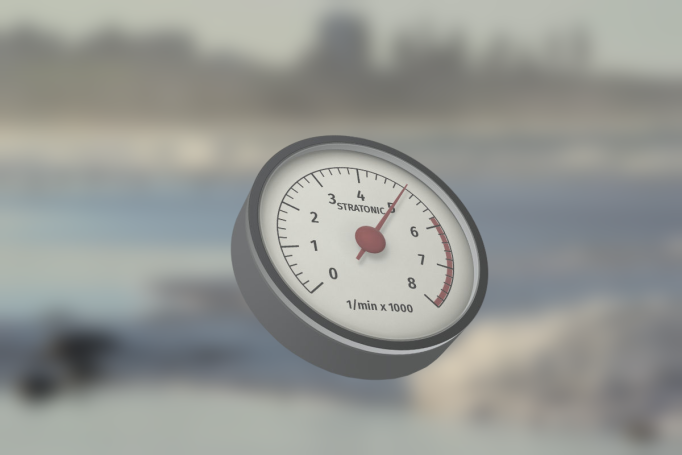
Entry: value=5000 unit=rpm
